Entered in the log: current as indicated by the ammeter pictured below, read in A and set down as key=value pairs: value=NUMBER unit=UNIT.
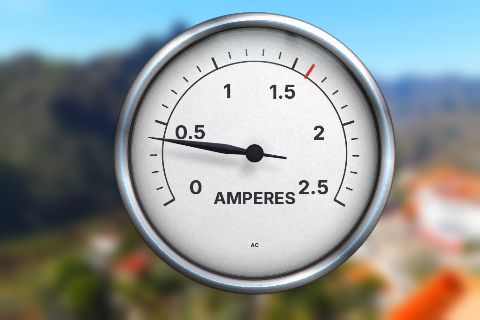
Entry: value=0.4 unit=A
